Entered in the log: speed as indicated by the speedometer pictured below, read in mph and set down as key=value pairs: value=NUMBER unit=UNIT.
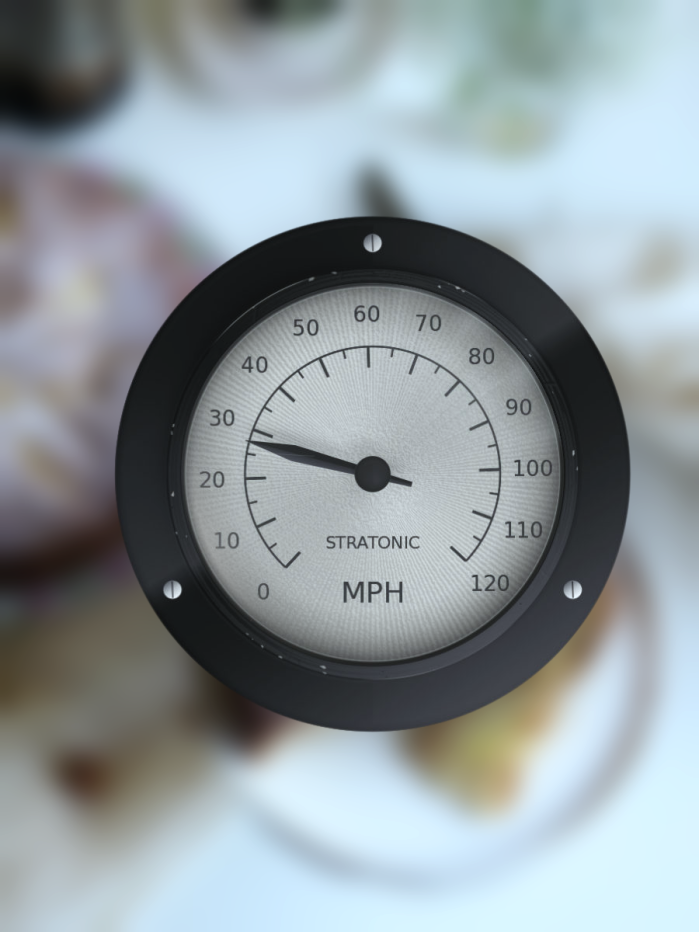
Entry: value=27.5 unit=mph
